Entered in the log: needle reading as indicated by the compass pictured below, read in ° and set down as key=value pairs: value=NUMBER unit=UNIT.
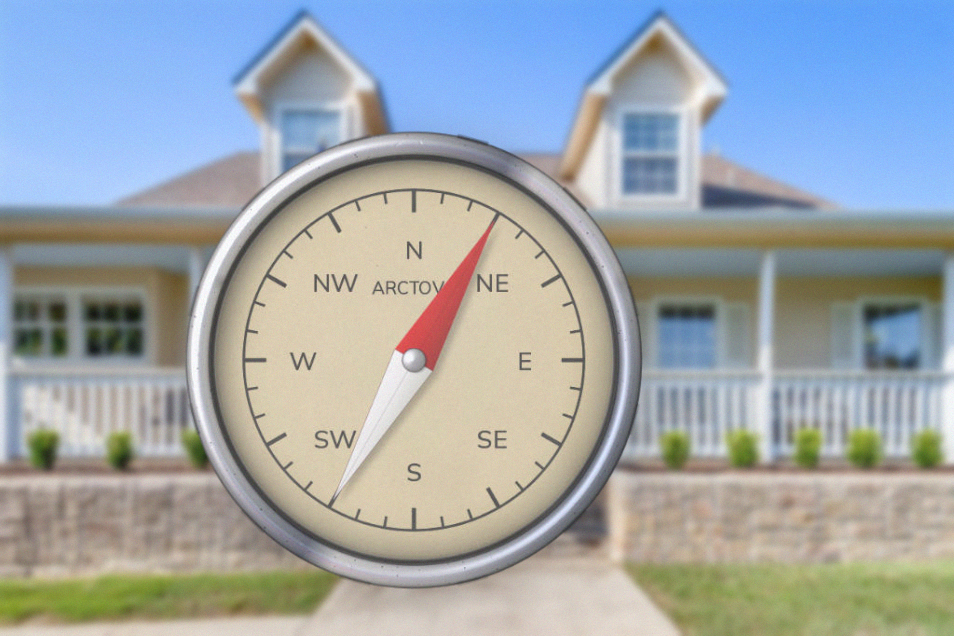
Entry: value=30 unit=°
